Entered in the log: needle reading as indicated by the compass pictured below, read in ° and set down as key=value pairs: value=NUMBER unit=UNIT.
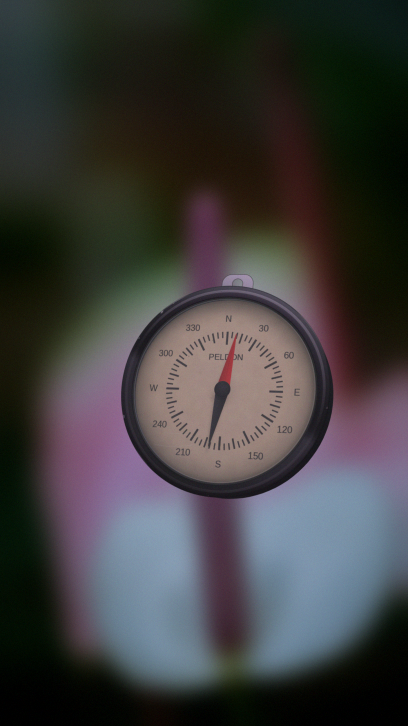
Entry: value=10 unit=°
